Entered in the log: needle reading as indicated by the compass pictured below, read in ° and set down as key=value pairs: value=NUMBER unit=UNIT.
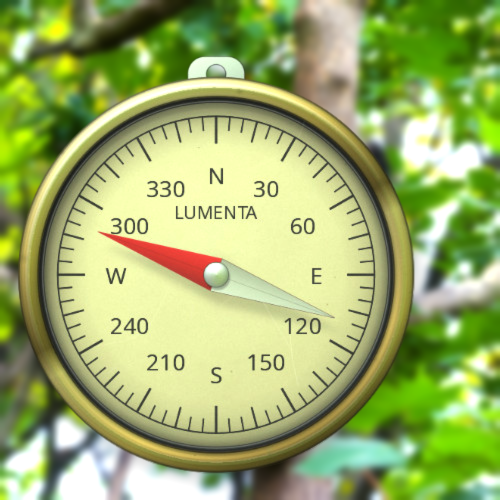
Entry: value=290 unit=°
